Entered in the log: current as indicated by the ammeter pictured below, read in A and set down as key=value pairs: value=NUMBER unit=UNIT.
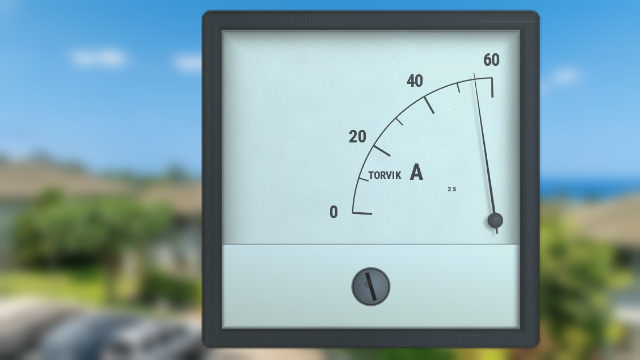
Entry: value=55 unit=A
